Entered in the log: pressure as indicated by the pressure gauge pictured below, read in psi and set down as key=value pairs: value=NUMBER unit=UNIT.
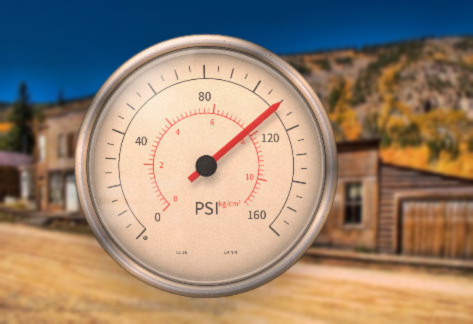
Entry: value=110 unit=psi
